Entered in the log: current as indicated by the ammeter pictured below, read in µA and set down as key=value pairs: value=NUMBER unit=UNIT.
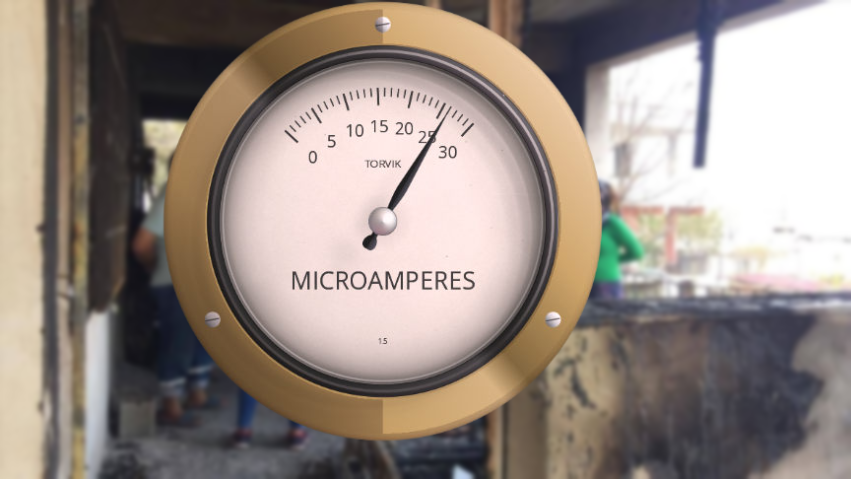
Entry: value=26 unit=µA
